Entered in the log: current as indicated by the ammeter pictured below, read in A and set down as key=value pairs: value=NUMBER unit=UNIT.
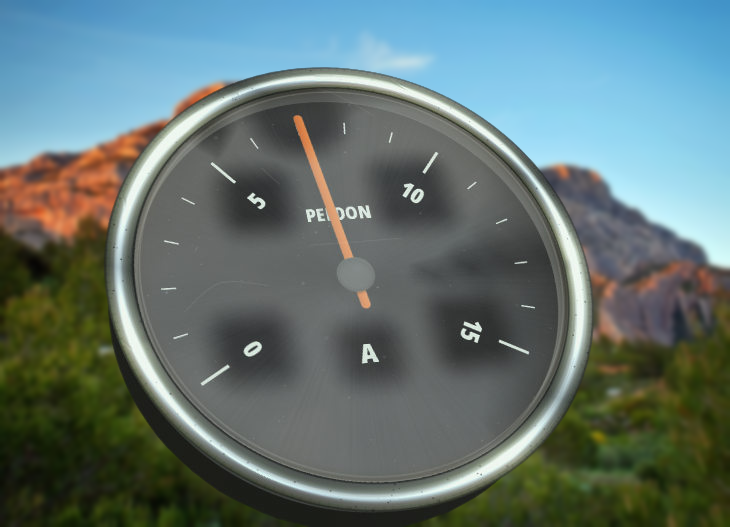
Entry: value=7 unit=A
